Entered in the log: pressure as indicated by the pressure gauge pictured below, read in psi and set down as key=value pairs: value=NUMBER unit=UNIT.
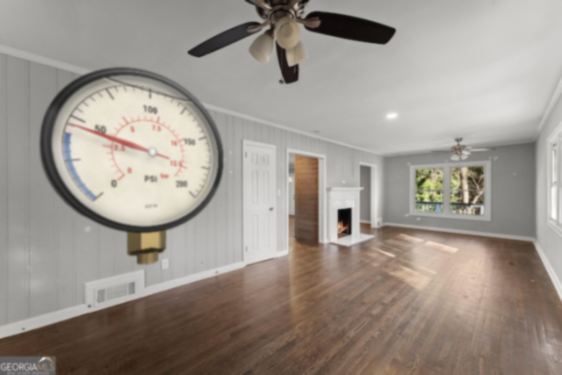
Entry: value=45 unit=psi
